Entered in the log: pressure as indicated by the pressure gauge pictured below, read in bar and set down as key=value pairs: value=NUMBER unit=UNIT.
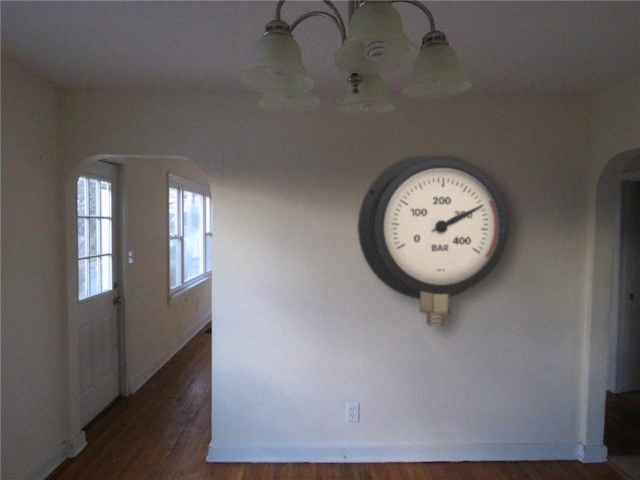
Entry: value=300 unit=bar
